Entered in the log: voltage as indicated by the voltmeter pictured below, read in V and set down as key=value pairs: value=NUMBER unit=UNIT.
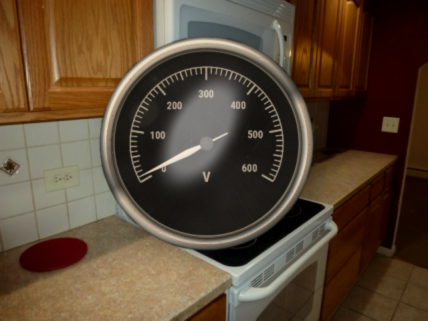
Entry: value=10 unit=V
